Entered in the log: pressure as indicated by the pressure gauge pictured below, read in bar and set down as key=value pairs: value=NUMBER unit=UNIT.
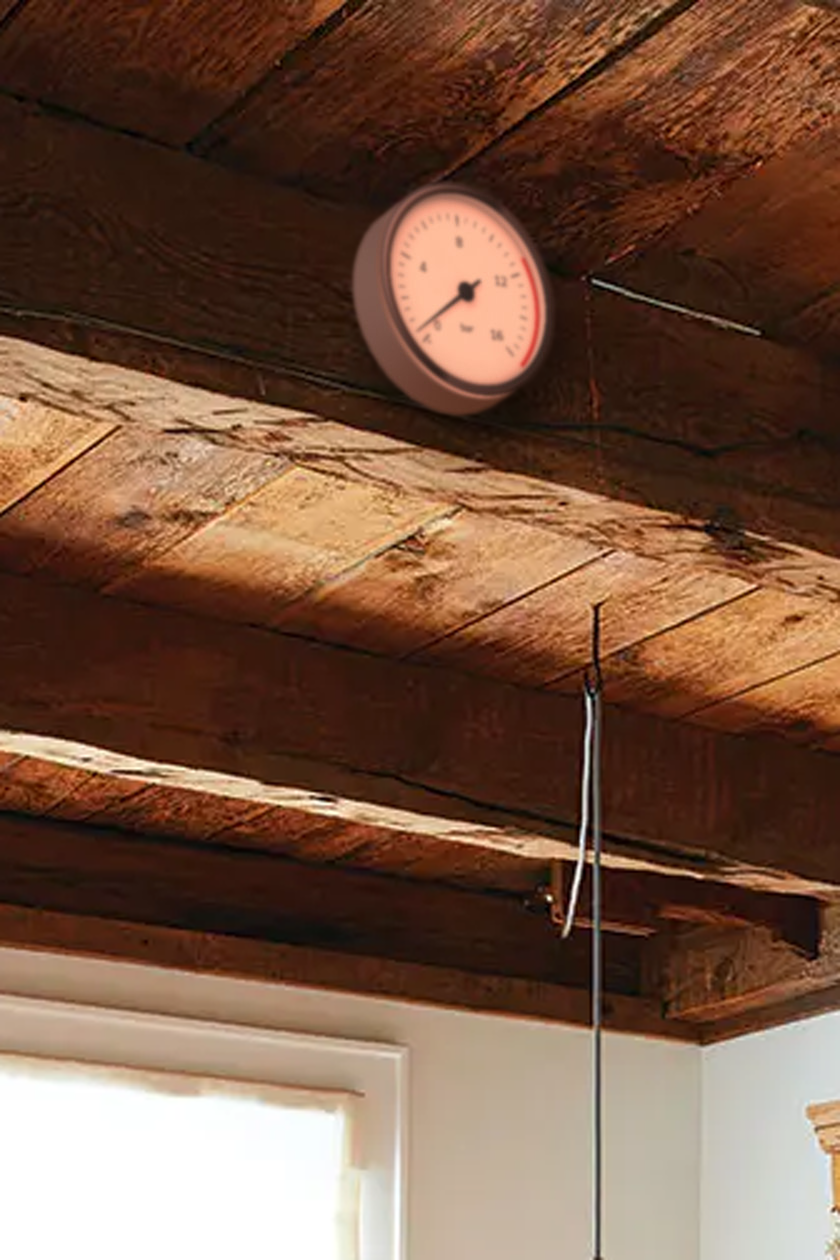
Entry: value=0.5 unit=bar
